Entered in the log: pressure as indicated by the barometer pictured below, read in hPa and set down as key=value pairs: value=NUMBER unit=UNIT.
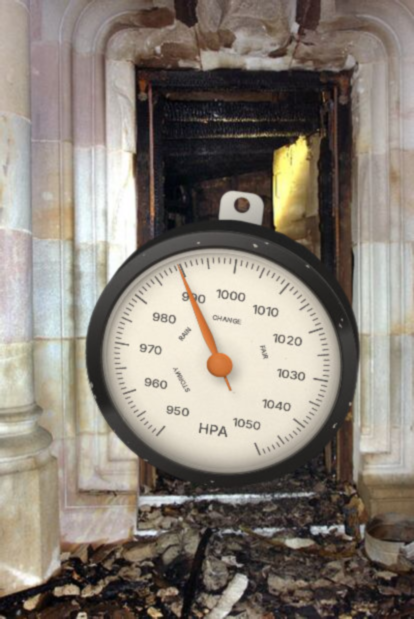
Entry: value=990 unit=hPa
